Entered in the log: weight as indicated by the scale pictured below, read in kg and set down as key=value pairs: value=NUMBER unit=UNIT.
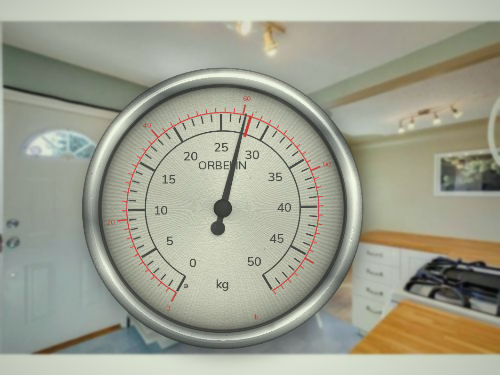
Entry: value=27.5 unit=kg
